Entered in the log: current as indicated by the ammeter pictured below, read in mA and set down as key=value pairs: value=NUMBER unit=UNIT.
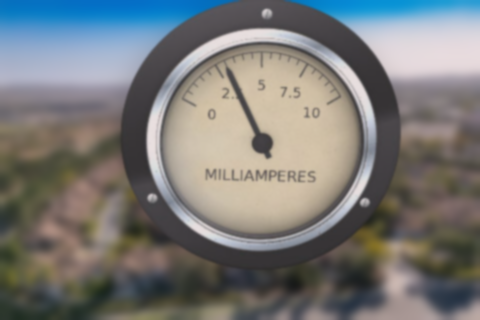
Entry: value=3 unit=mA
